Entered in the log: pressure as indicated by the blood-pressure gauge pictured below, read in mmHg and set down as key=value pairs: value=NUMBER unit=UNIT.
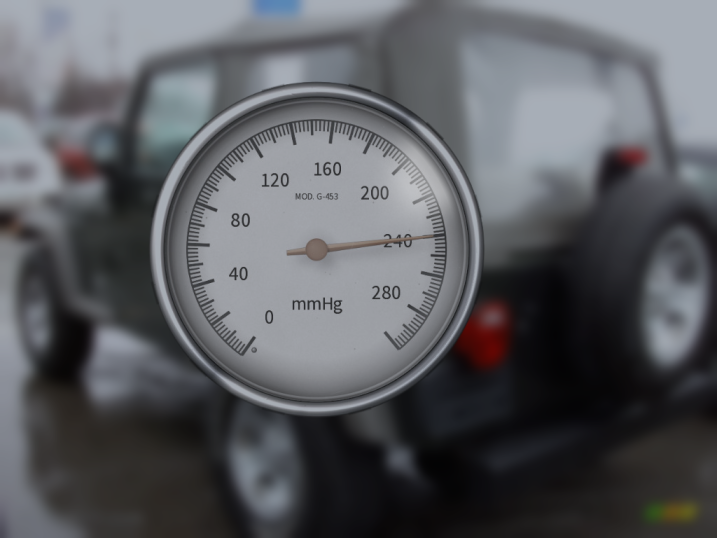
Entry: value=240 unit=mmHg
